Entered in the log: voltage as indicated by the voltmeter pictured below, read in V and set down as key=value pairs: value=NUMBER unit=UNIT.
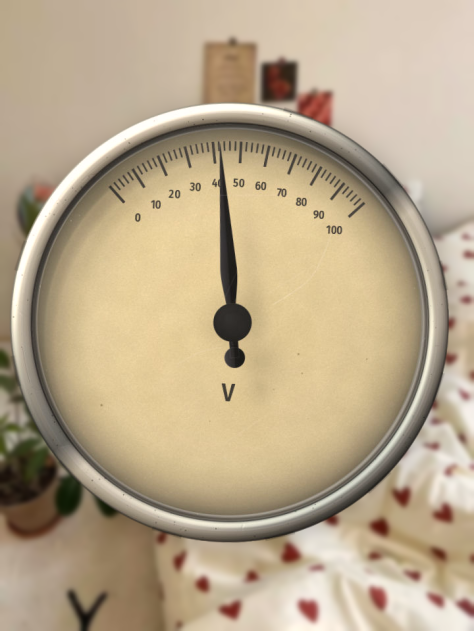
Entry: value=42 unit=V
